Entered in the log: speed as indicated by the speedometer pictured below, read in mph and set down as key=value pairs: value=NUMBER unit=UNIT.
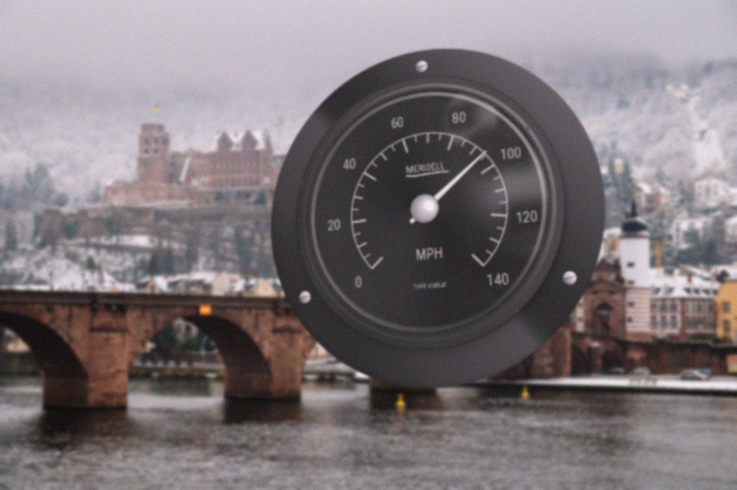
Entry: value=95 unit=mph
